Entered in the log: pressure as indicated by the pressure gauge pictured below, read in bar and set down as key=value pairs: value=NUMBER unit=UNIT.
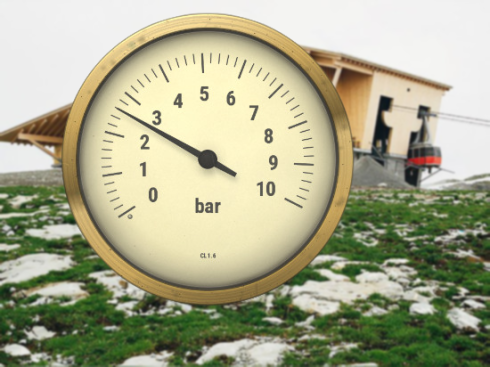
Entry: value=2.6 unit=bar
